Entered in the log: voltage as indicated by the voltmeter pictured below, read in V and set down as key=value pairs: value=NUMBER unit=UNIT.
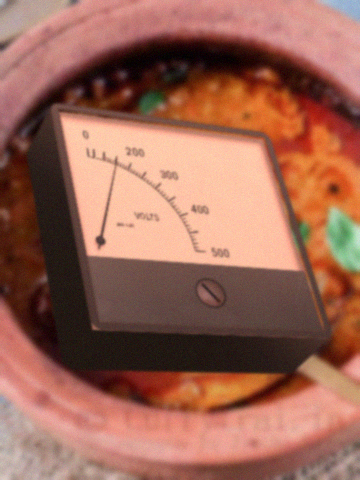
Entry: value=150 unit=V
